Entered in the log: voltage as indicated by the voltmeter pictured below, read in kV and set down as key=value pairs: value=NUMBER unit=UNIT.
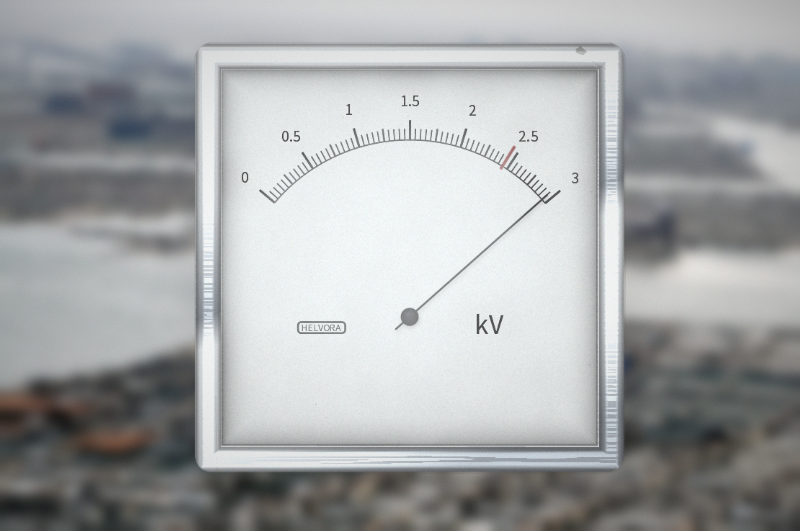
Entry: value=2.95 unit=kV
